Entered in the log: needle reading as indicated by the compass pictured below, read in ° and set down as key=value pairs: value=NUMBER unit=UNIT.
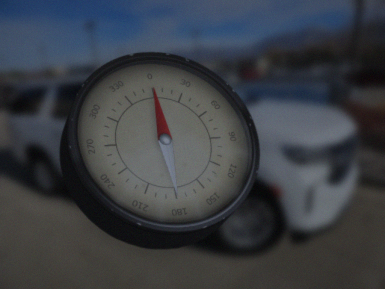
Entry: value=0 unit=°
